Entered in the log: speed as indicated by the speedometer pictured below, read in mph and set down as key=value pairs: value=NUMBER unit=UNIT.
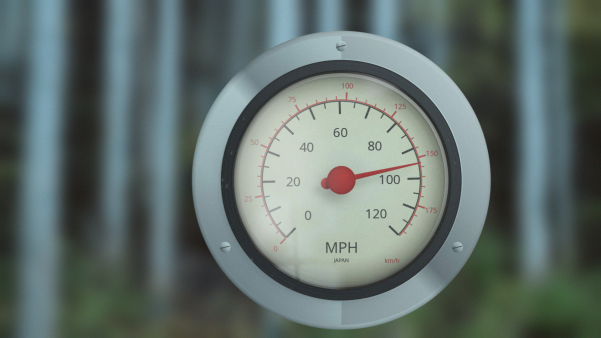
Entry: value=95 unit=mph
